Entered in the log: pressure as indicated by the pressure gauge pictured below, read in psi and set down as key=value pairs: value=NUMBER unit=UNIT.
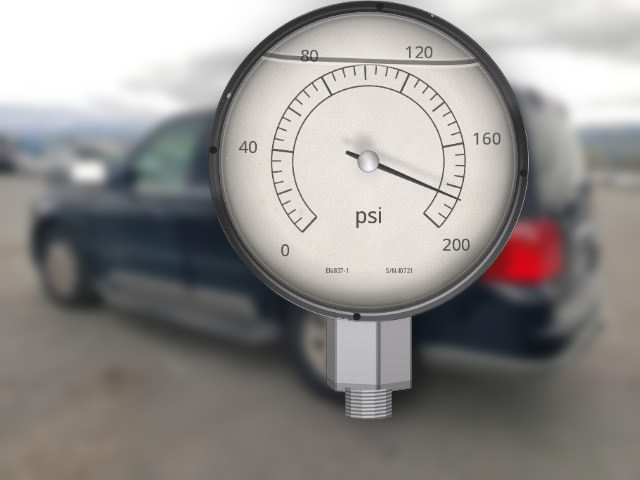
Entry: value=185 unit=psi
